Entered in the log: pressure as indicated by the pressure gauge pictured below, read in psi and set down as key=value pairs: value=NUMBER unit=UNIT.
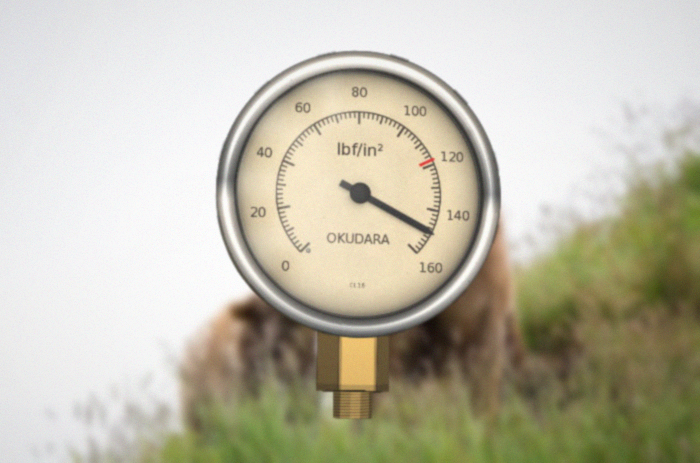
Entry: value=150 unit=psi
